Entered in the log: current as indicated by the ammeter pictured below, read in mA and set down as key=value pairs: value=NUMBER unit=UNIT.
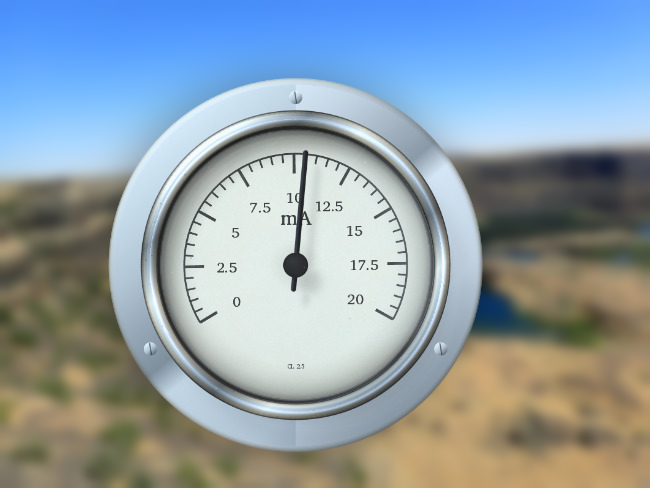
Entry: value=10.5 unit=mA
